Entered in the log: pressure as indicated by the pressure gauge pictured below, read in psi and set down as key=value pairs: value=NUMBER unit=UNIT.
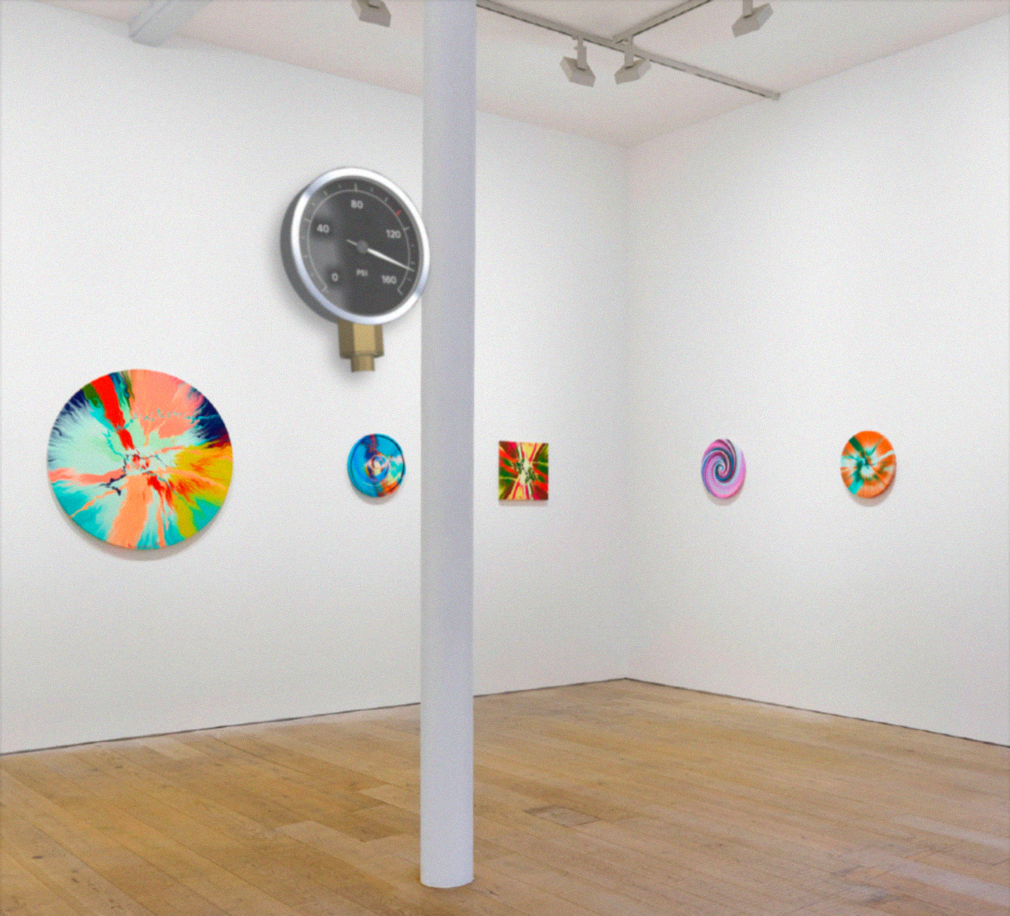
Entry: value=145 unit=psi
